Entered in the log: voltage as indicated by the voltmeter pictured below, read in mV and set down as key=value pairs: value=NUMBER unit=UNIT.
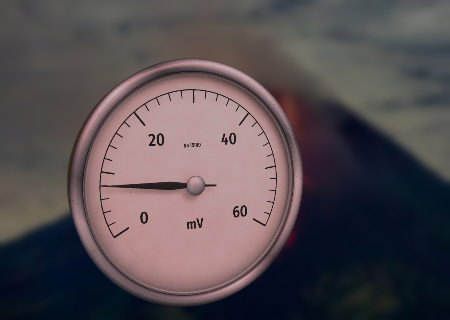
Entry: value=8 unit=mV
